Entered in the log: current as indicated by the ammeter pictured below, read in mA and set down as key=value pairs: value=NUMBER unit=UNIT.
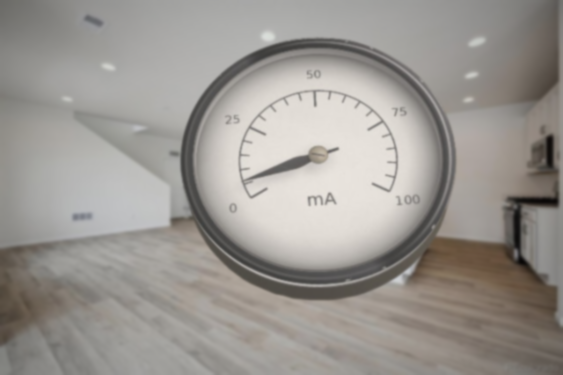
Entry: value=5 unit=mA
